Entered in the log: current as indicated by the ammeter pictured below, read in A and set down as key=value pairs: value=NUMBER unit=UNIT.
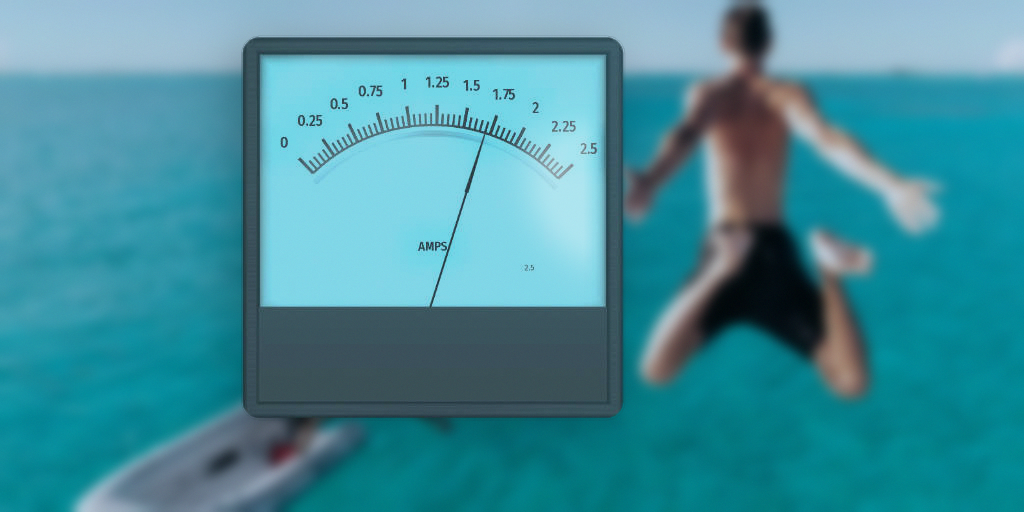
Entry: value=1.7 unit=A
